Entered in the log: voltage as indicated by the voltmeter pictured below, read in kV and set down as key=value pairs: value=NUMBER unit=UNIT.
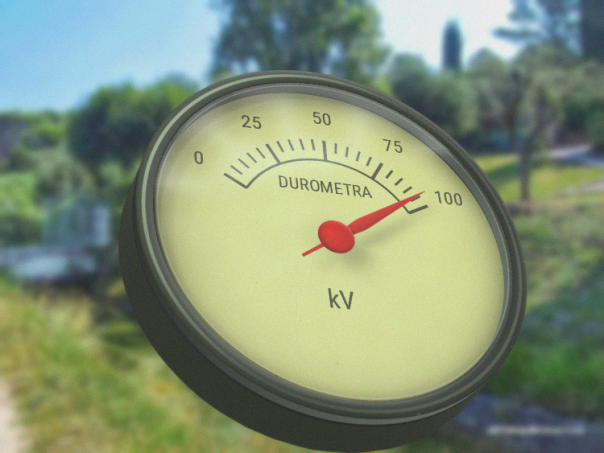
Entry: value=95 unit=kV
